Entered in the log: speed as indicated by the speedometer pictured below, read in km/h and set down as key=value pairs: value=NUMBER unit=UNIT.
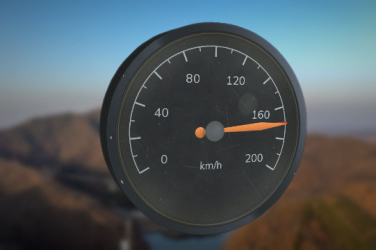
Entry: value=170 unit=km/h
